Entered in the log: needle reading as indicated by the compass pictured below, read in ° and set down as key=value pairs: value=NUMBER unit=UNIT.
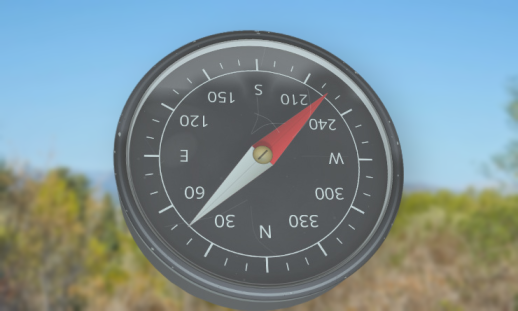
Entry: value=225 unit=°
